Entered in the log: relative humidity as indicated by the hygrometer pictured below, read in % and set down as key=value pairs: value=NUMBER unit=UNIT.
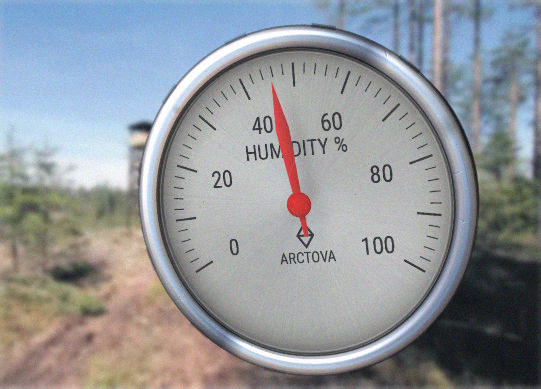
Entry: value=46 unit=%
